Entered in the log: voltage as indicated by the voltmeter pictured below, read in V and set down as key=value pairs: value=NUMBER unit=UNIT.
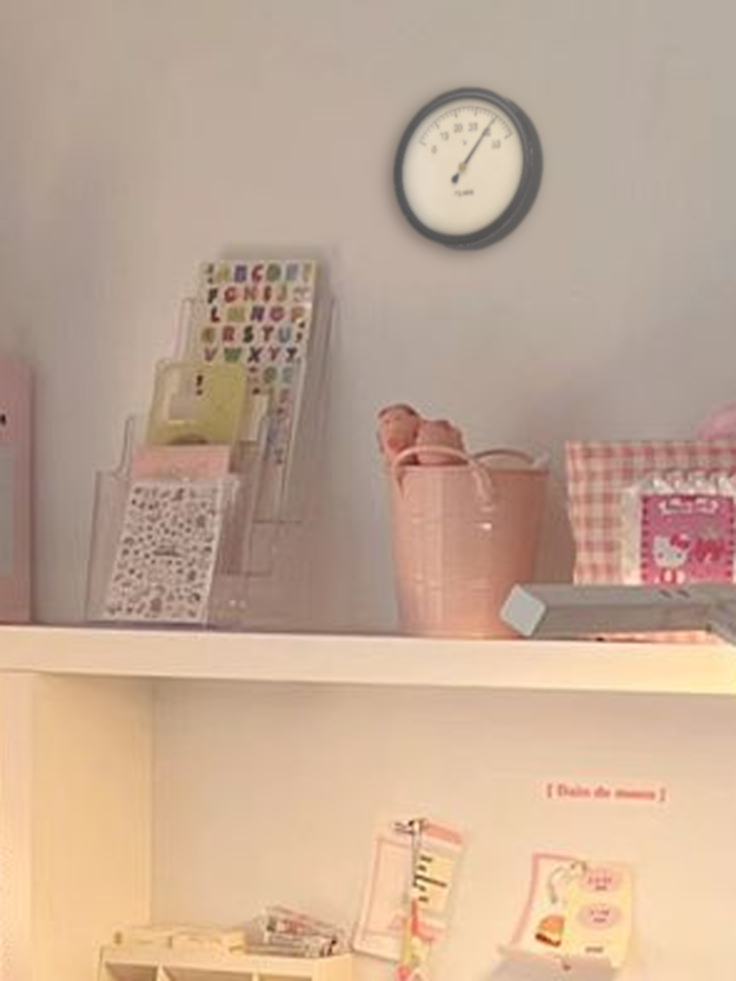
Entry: value=40 unit=V
